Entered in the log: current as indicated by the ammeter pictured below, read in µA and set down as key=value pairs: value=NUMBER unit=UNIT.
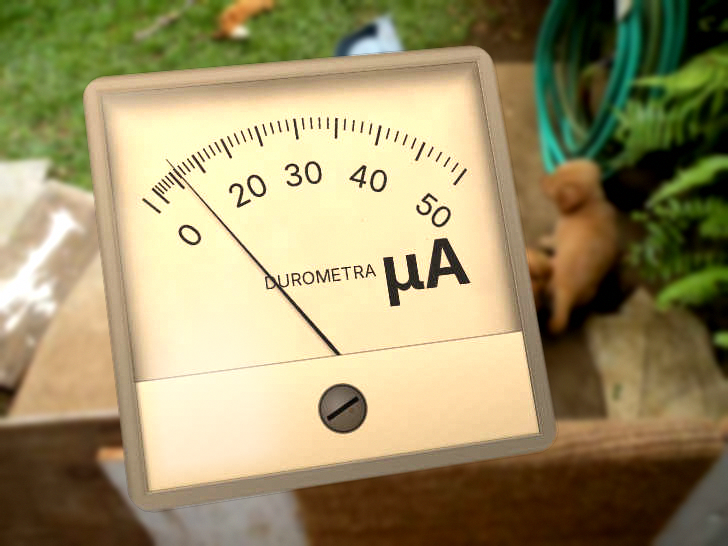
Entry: value=11 unit=µA
